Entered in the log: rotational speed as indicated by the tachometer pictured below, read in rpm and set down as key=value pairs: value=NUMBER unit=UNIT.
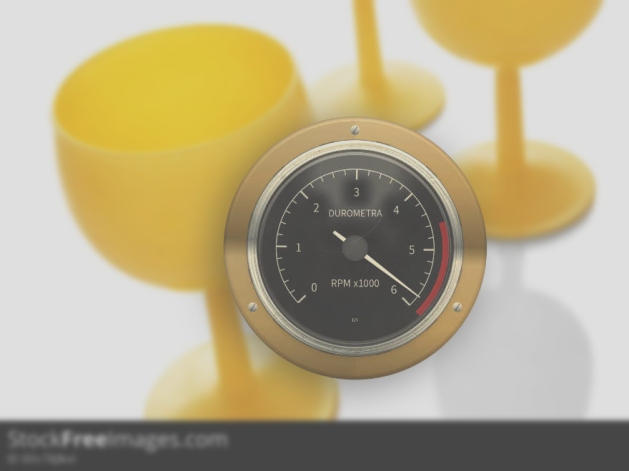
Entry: value=5800 unit=rpm
